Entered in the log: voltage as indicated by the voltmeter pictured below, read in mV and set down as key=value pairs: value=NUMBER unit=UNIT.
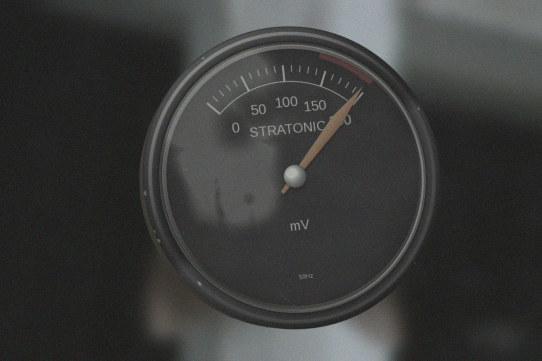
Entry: value=195 unit=mV
